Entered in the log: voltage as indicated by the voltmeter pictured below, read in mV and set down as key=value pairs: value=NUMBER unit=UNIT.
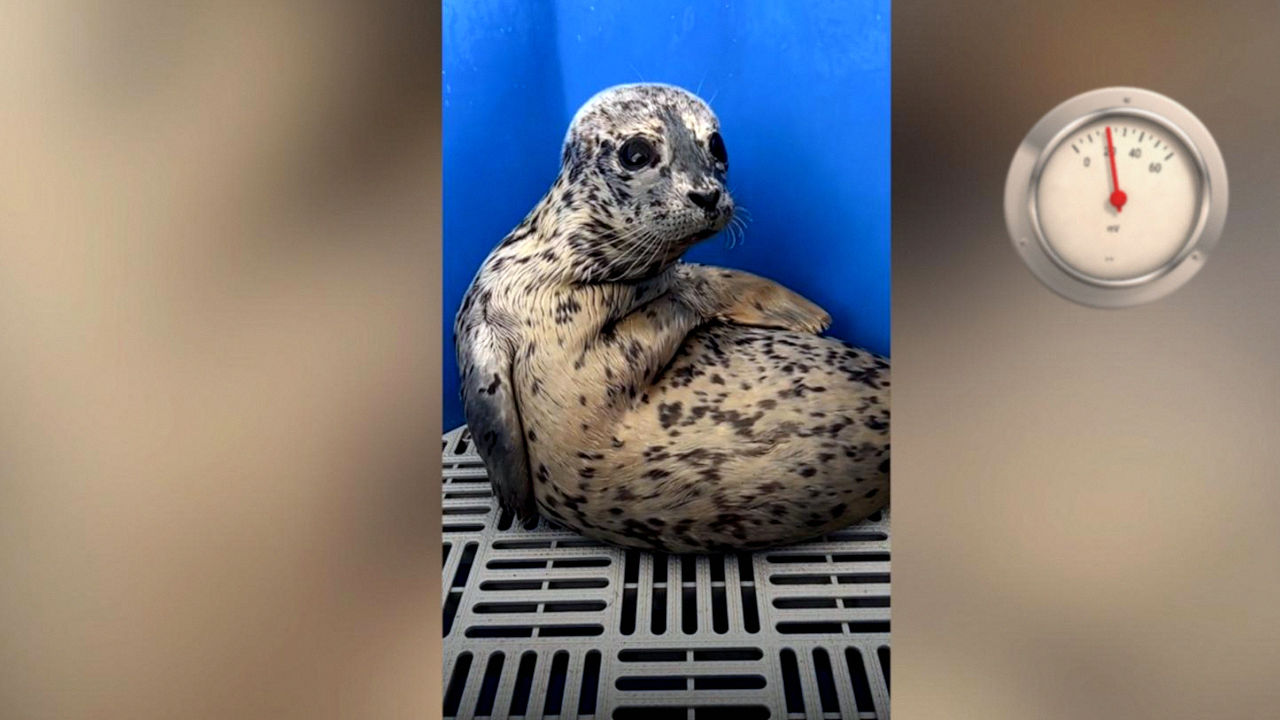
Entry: value=20 unit=mV
